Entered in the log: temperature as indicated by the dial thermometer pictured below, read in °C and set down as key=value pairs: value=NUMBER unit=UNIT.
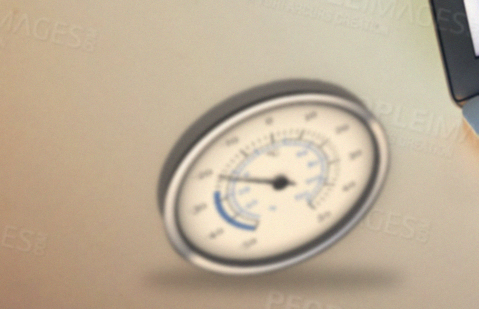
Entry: value=-20 unit=°C
